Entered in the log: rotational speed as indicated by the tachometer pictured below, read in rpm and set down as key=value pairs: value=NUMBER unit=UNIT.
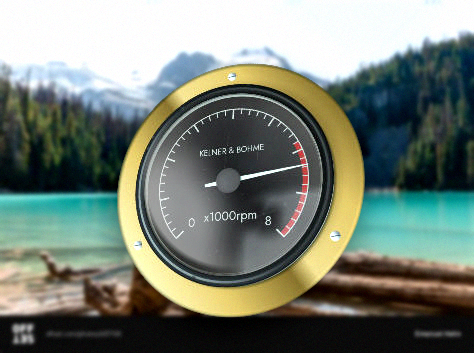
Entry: value=6400 unit=rpm
